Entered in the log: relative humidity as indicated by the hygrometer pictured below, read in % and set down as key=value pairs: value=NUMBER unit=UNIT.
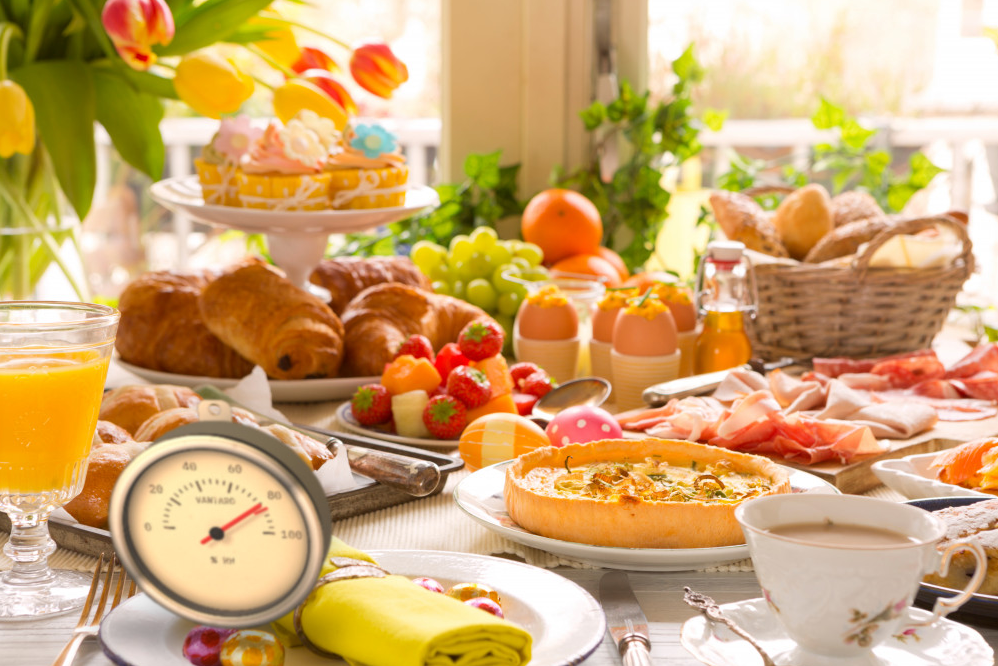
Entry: value=80 unit=%
